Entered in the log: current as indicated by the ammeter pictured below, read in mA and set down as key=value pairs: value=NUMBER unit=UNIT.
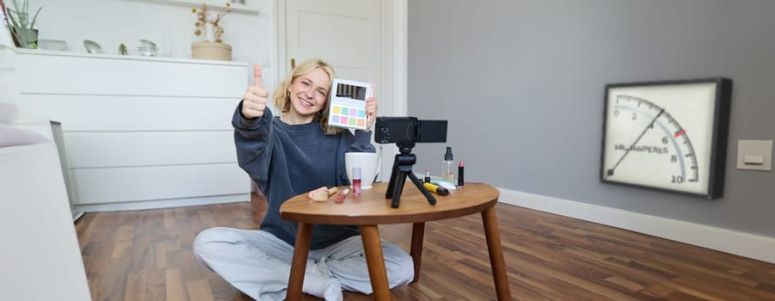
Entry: value=4 unit=mA
